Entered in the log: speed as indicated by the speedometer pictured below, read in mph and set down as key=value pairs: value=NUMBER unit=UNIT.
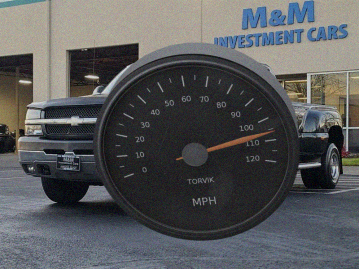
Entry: value=105 unit=mph
